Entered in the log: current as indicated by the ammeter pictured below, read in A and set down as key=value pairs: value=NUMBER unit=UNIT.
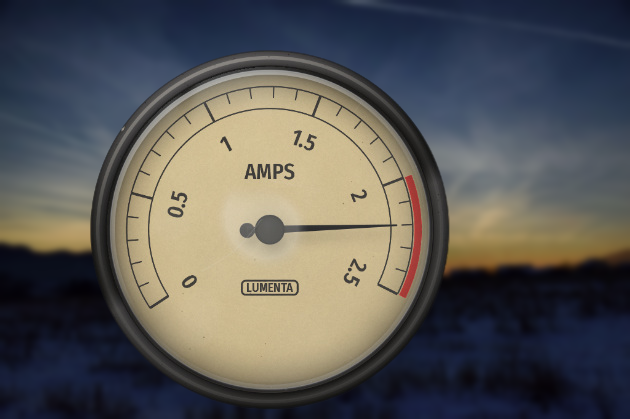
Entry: value=2.2 unit=A
